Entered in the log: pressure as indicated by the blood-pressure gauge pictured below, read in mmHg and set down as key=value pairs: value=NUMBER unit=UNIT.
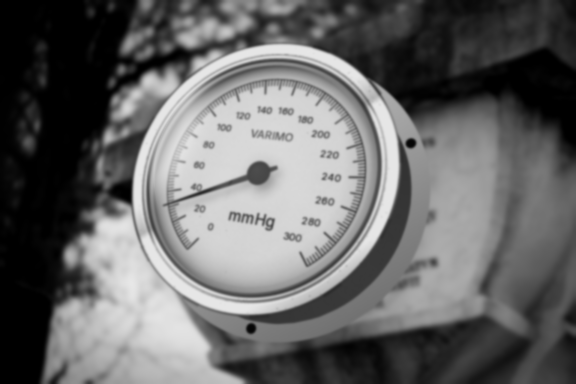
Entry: value=30 unit=mmHg
